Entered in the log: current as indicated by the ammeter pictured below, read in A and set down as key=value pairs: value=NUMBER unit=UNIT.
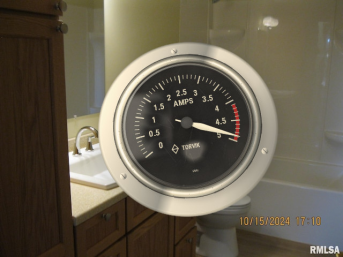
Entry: value=4.9 unit=A
